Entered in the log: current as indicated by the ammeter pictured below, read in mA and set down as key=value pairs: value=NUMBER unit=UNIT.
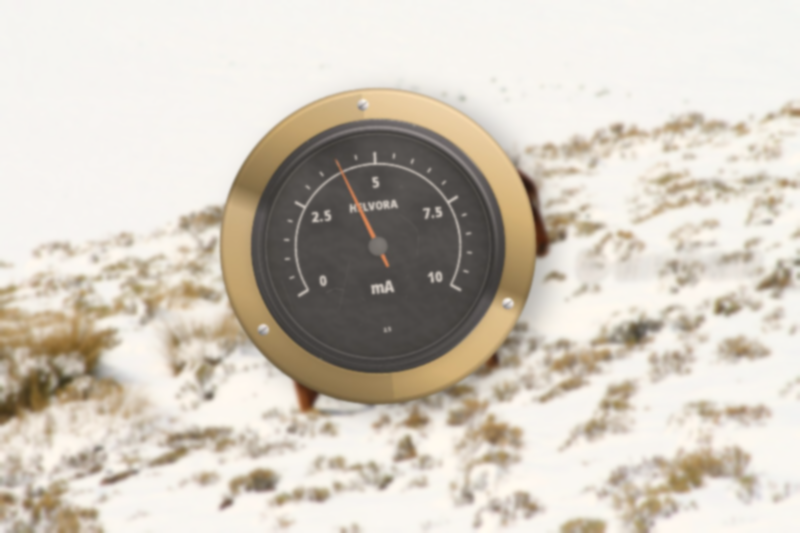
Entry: value=4 unit=mA
